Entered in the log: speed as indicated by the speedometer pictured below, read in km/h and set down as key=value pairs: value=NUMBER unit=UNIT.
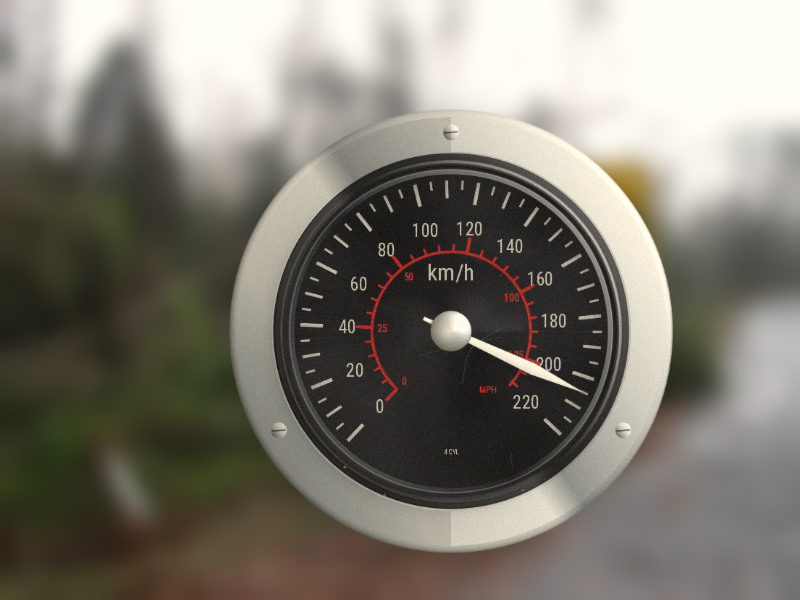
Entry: value=205 unit=km/h
